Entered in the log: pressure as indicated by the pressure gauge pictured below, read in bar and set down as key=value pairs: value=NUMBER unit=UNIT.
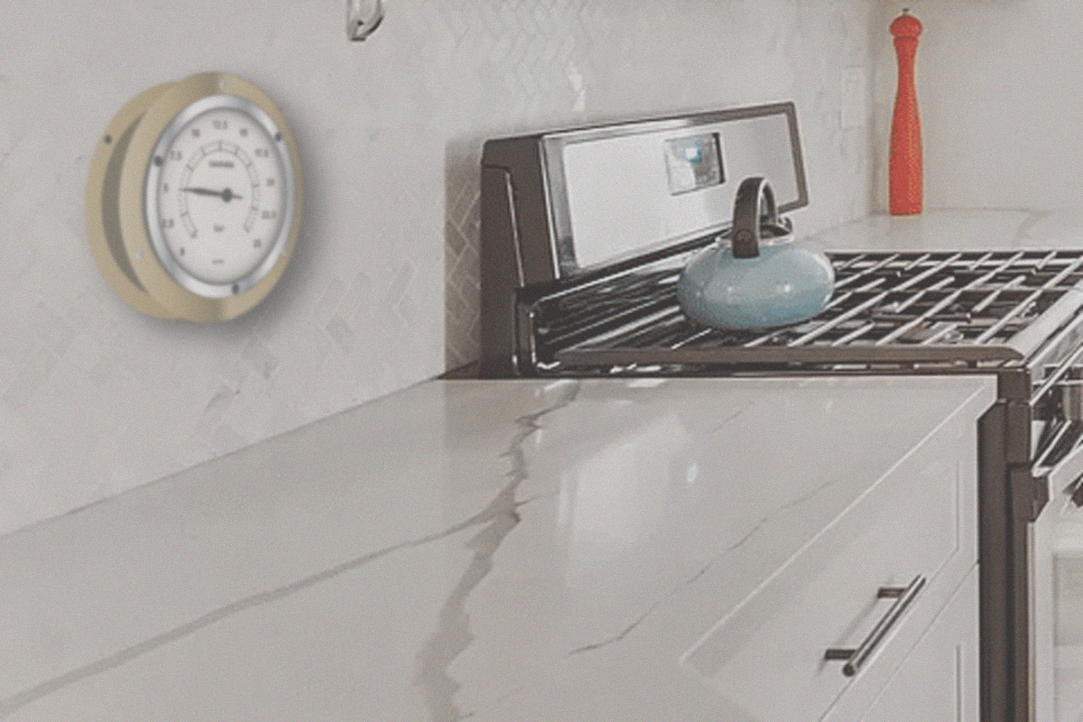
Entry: value=5 unit=bar
